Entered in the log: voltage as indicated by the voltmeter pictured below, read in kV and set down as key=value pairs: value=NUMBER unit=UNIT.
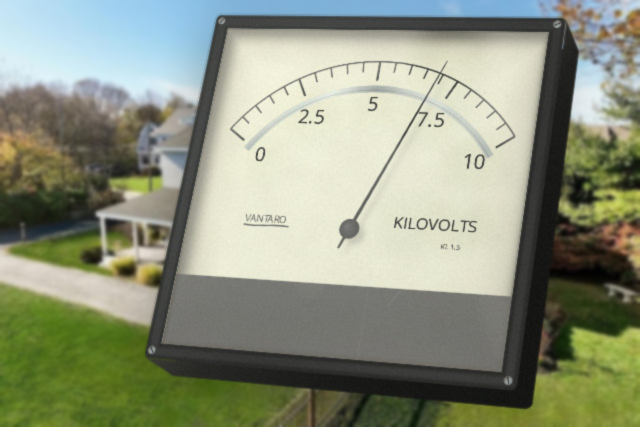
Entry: value=7 unit=kV
